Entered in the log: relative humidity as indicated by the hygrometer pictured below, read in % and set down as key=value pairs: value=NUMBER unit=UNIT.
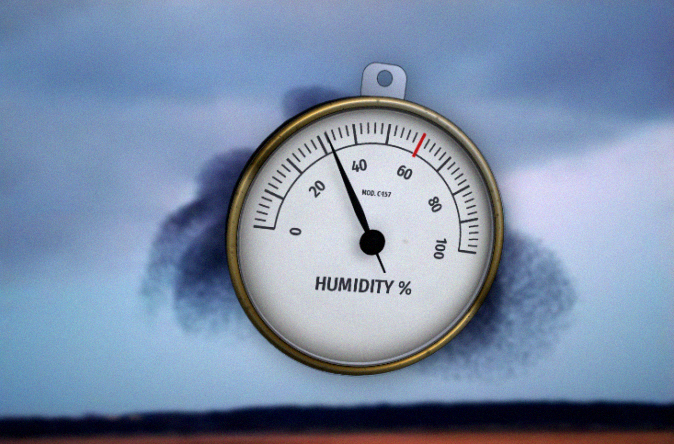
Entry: value=32 unit=%
